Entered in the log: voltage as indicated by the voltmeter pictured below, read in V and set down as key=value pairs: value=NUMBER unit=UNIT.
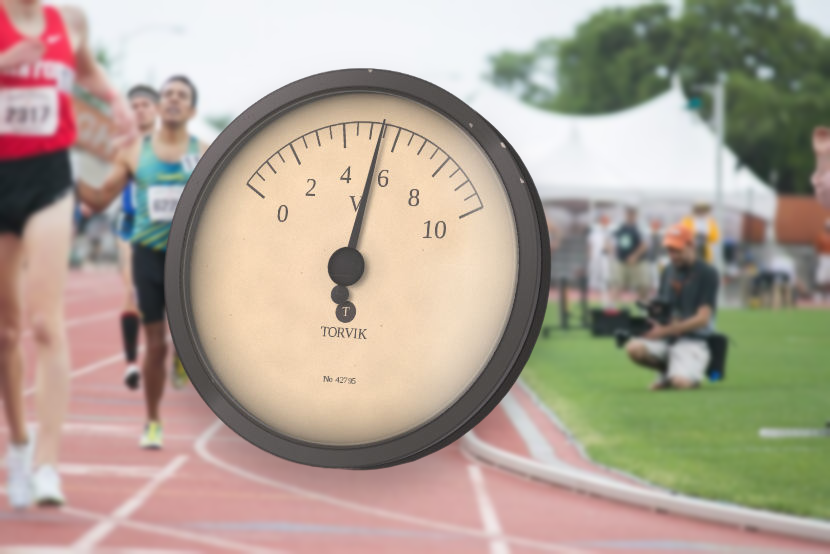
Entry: value=5.5 unit=V
